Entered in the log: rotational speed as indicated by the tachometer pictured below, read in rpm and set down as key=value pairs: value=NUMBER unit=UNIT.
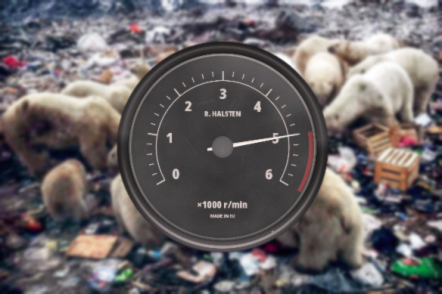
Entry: value=5000 unit=rpm
